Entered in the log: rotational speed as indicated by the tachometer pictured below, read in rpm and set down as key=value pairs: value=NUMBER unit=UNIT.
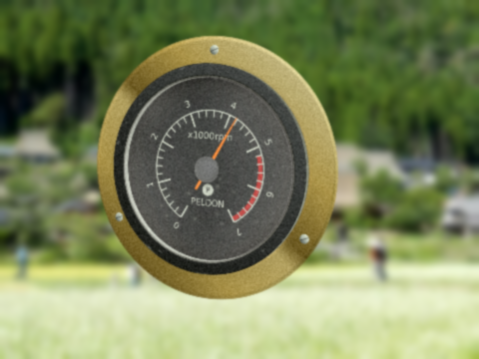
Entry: value=4200 unit=rpm
